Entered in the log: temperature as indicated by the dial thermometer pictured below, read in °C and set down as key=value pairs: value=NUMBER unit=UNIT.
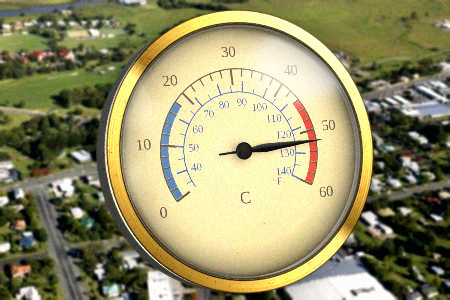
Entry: value=52 unit=°C
